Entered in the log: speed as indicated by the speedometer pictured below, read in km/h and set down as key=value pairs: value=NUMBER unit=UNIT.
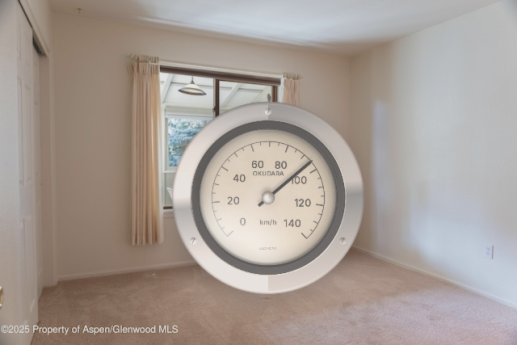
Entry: value=95 unit=km/h
